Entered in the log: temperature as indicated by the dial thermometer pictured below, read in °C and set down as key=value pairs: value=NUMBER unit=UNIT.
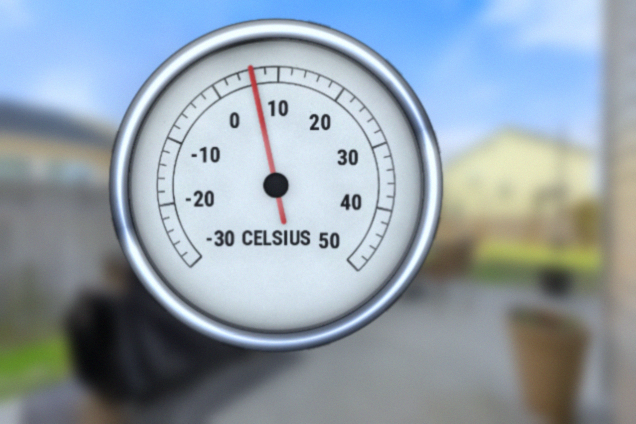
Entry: value=6 unit=°C
